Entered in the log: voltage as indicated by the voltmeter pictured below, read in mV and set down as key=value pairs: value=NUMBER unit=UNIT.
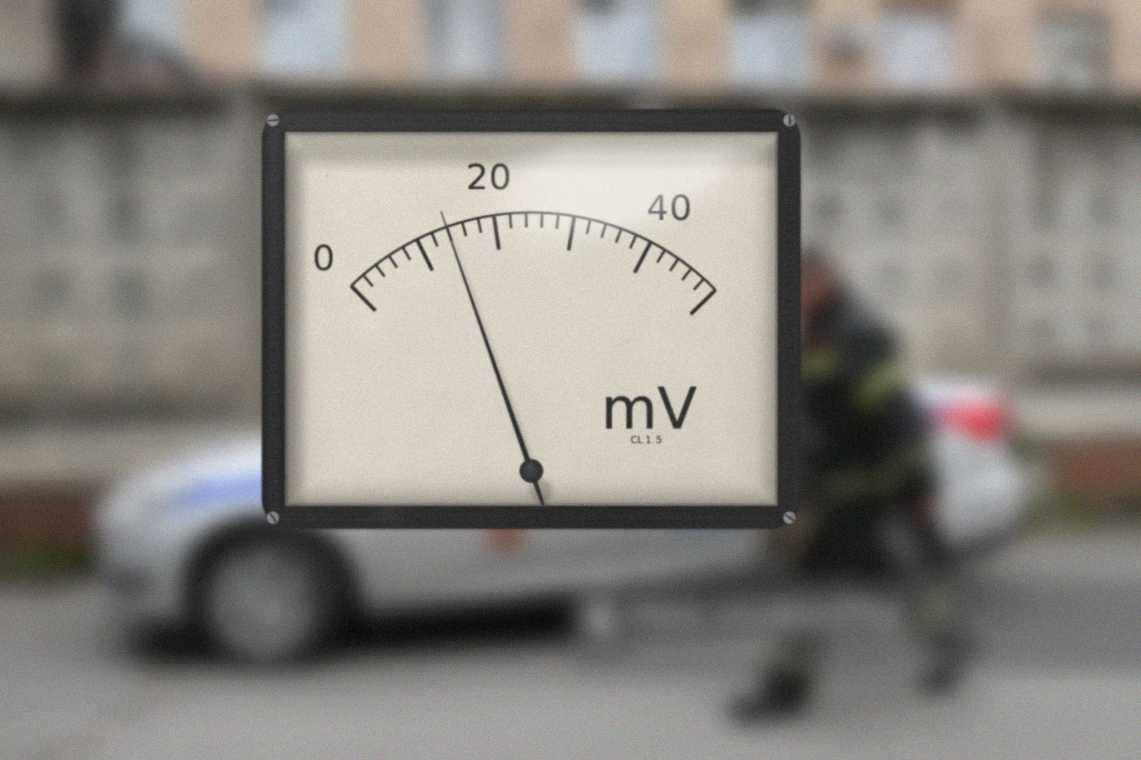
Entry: value=14 unit=mV
